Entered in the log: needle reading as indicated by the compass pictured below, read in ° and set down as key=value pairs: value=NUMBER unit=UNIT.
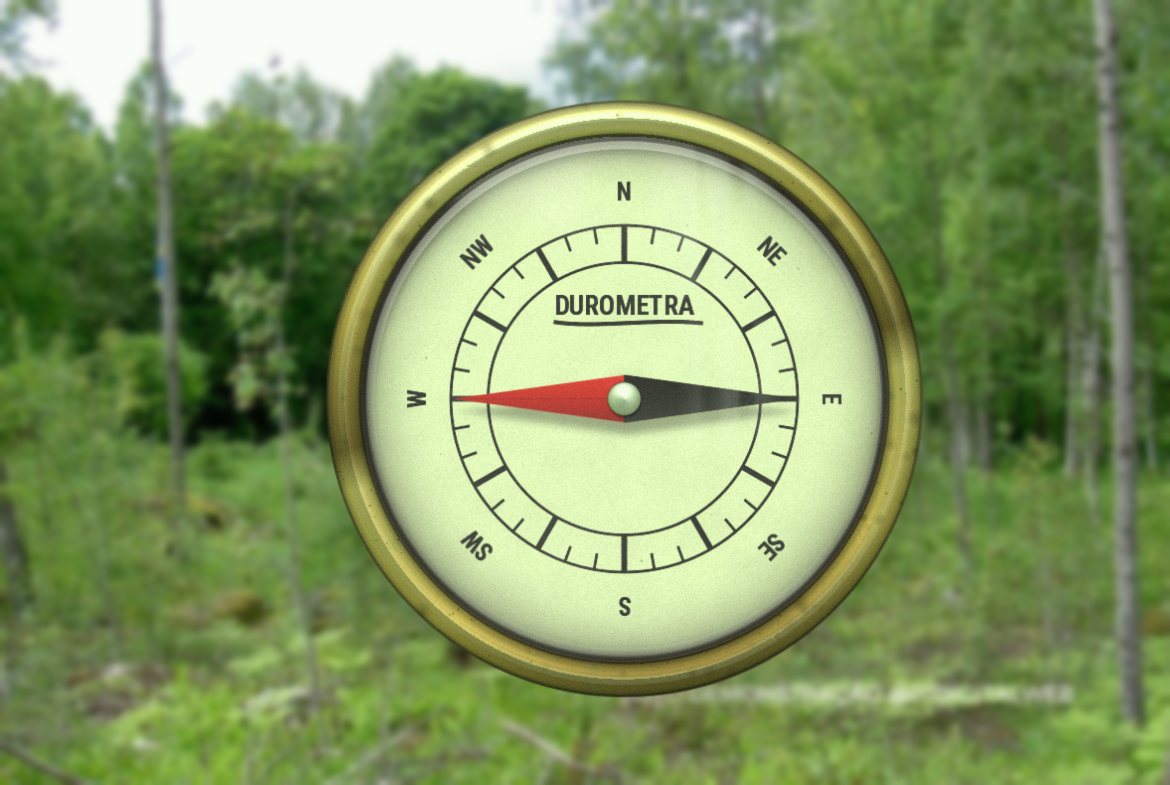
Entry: value=270 unit=°
